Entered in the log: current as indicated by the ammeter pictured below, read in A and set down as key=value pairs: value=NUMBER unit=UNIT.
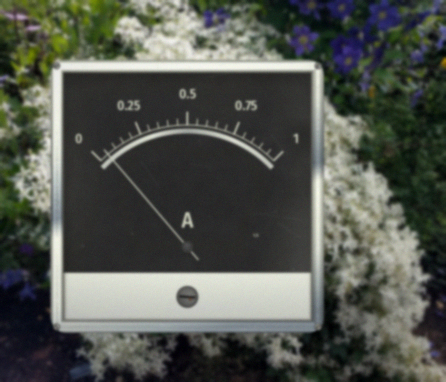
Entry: value=0.05 unit=A
